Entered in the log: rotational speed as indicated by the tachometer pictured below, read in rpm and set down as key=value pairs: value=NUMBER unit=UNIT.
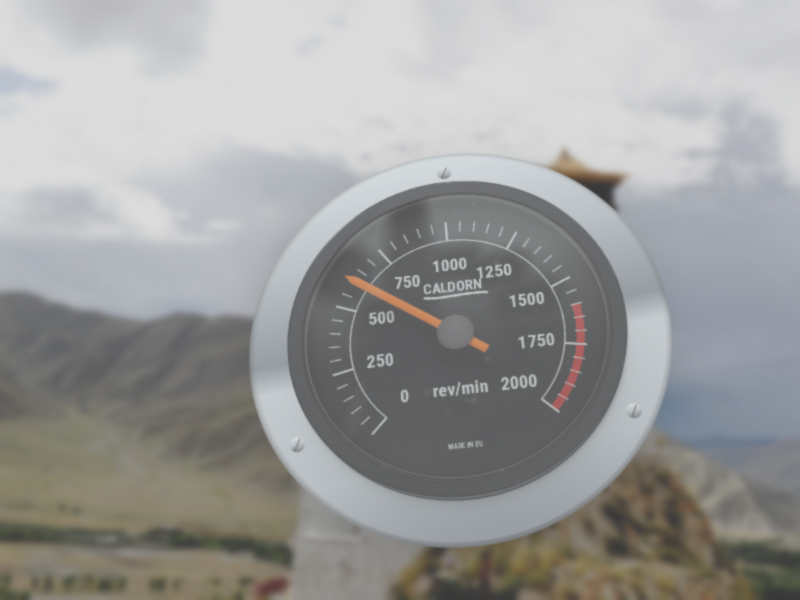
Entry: value=600 unit=rpm
